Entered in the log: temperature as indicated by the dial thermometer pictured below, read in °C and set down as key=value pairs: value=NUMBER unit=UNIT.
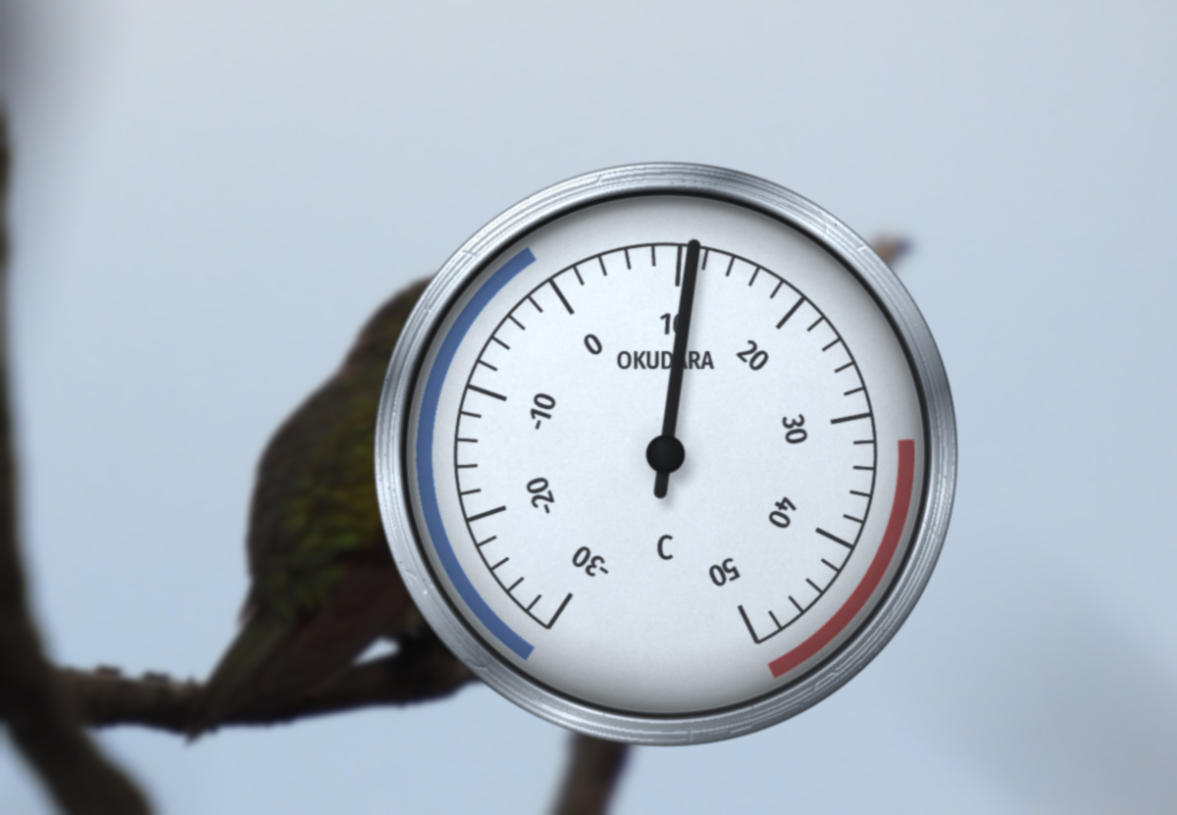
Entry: value=11 unit=°C
